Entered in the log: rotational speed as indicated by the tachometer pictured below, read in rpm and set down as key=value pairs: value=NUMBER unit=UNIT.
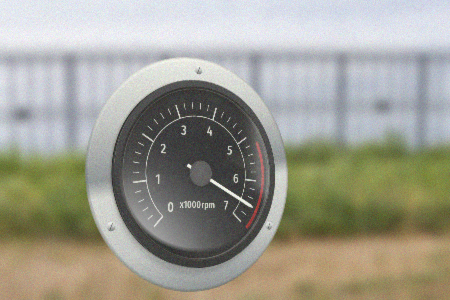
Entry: value=6600 unit=rpm
